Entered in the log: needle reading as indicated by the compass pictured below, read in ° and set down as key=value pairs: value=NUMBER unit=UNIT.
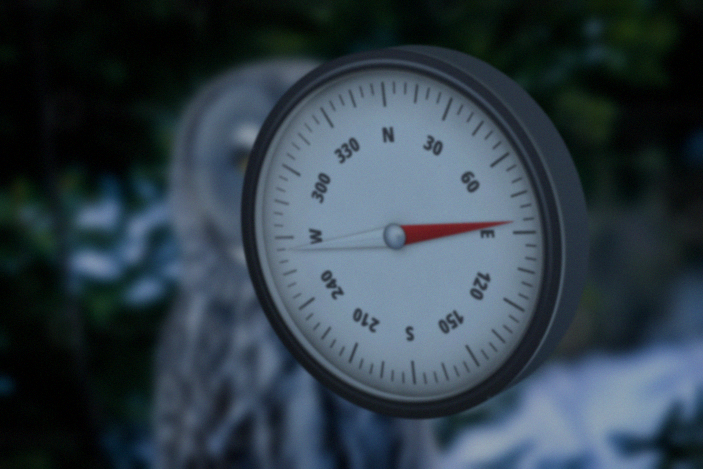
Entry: value=85 unit=°
